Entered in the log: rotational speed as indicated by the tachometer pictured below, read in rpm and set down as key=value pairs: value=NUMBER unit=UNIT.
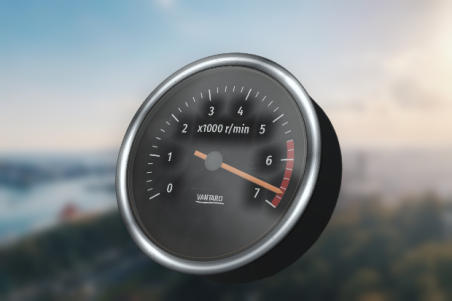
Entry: value=6700 unit=rpm
